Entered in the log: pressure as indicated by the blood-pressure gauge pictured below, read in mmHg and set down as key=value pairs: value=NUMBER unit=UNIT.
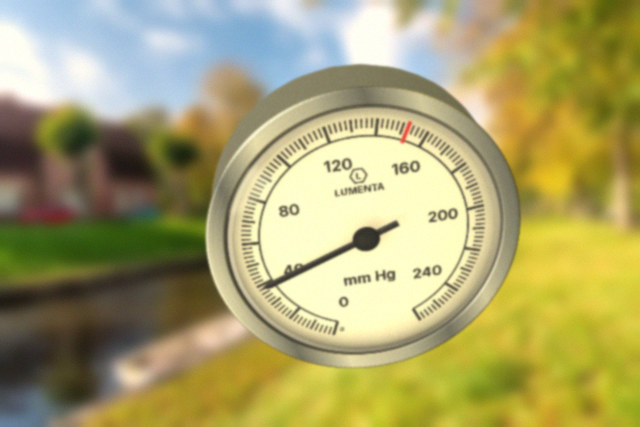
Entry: value=40 unit=mmHg
